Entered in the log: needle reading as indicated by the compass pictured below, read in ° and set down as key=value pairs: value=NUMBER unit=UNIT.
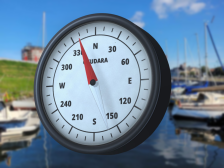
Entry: value=340 unit=°
